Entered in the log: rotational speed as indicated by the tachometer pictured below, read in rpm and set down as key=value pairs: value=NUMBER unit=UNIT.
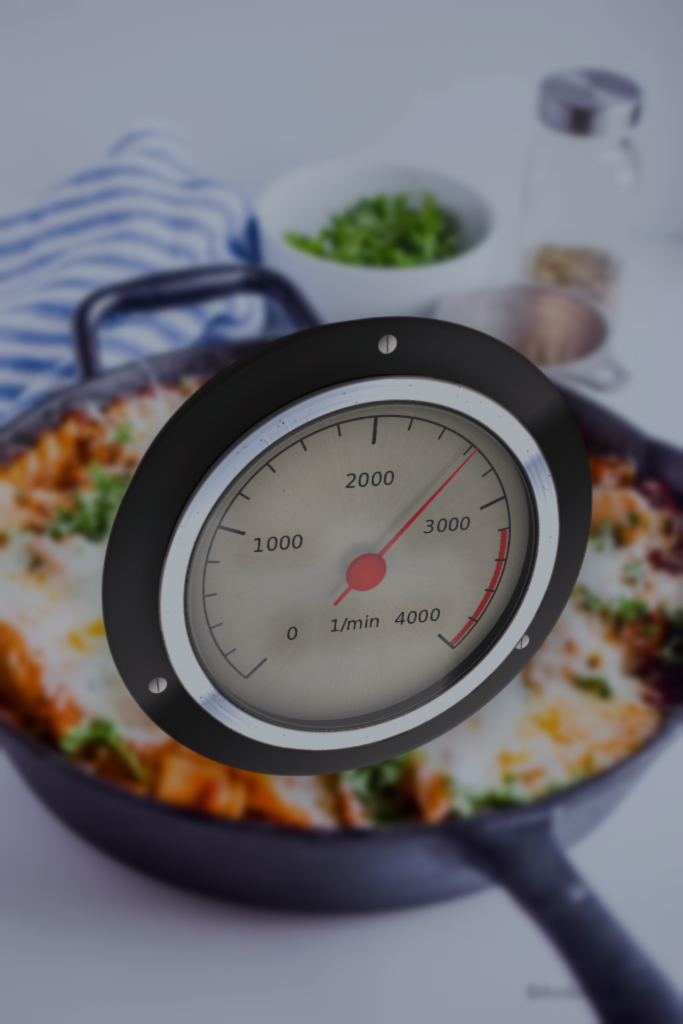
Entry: value=2600 unit=rpm
